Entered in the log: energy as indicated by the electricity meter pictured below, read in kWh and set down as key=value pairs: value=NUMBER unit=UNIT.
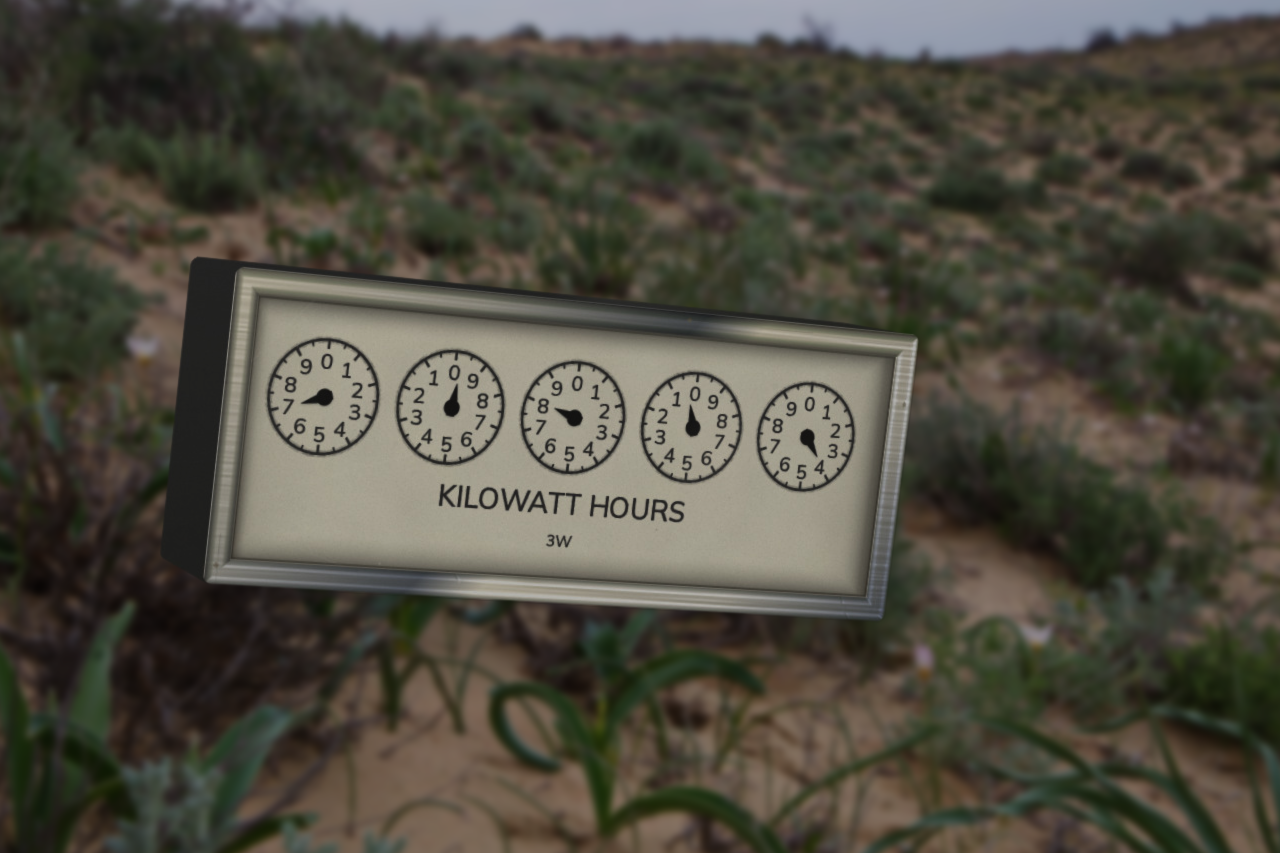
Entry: value=69804 unit=kWh
